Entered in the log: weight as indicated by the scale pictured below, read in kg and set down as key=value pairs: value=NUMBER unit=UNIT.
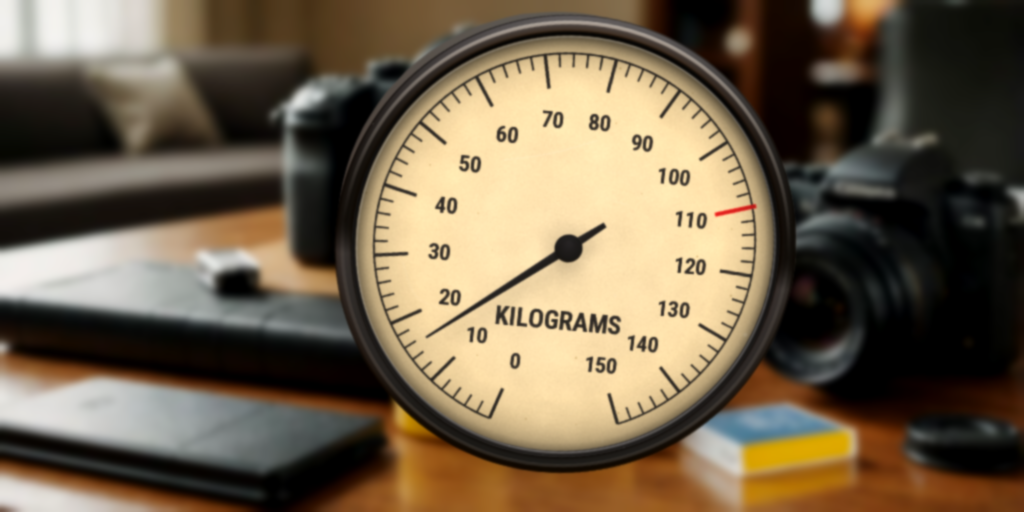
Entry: value=16 unit=kg
